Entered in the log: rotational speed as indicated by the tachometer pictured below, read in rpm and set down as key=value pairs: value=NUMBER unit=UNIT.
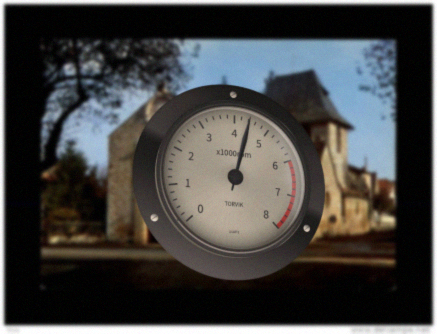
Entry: value=4400 unit=rpm
